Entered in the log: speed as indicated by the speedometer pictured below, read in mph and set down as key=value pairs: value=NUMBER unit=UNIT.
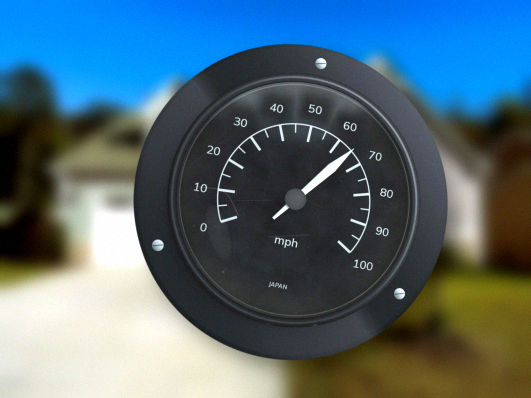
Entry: value=65 unit=mph
